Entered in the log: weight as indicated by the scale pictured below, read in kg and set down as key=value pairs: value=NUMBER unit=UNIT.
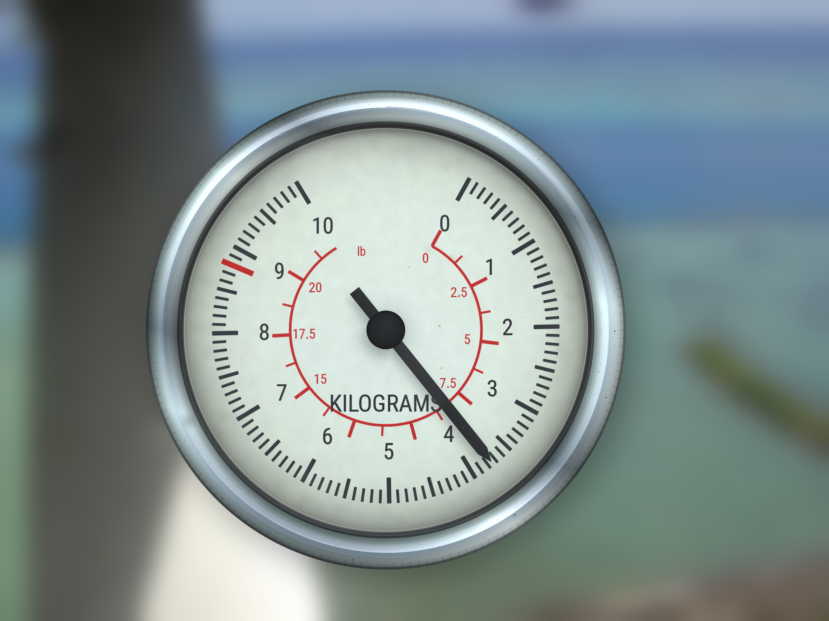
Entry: value=3.75 unit=kg
